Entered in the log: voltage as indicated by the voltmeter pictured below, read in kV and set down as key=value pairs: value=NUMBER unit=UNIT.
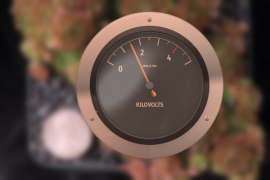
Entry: value=1.5 unit=kV
